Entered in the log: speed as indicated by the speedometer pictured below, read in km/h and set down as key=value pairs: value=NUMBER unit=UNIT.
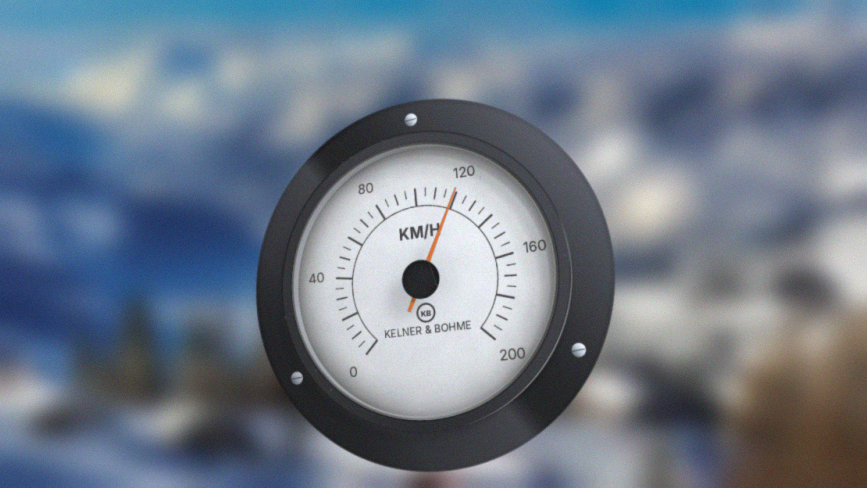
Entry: value=120 unit=km/h
